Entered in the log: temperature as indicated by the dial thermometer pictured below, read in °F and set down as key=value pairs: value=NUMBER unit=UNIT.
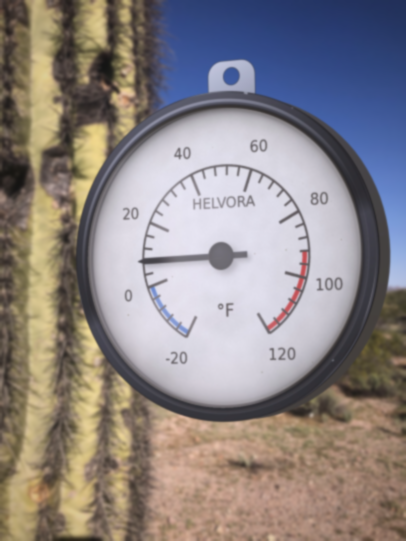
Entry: value=8 unit=°F
